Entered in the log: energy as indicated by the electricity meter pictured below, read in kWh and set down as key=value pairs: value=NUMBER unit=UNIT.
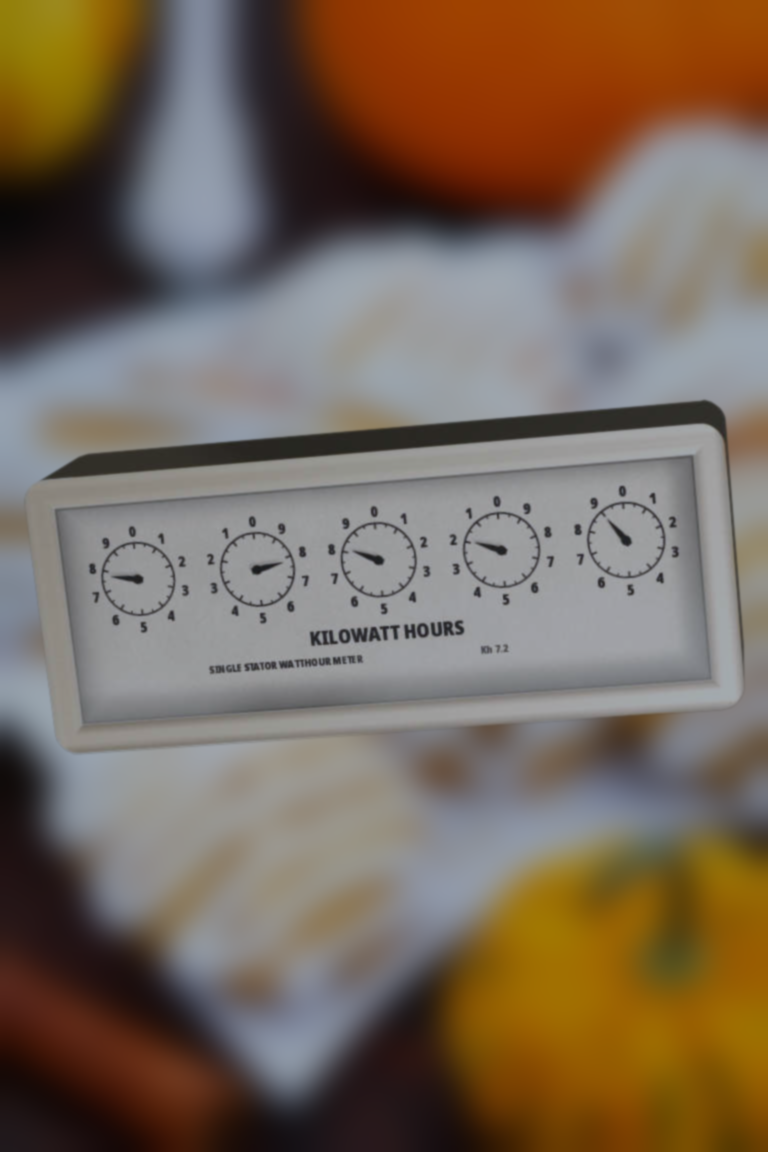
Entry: value=77819 unit=kWh
